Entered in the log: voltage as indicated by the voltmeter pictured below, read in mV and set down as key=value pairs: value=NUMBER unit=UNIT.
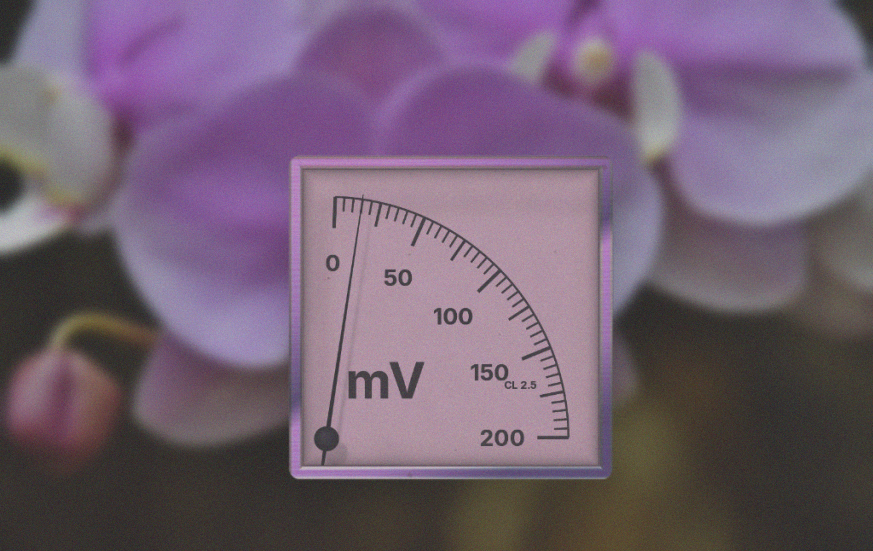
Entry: value=15 unit=mV
